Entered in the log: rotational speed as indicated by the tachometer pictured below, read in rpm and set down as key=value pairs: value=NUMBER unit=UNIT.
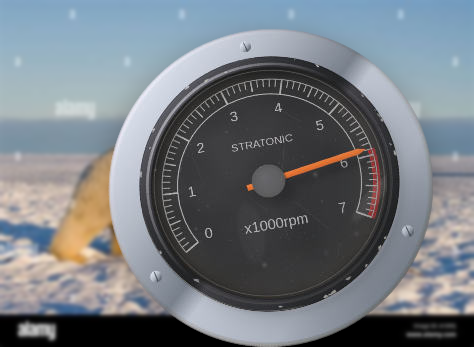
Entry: value=5900 unit=rpm
